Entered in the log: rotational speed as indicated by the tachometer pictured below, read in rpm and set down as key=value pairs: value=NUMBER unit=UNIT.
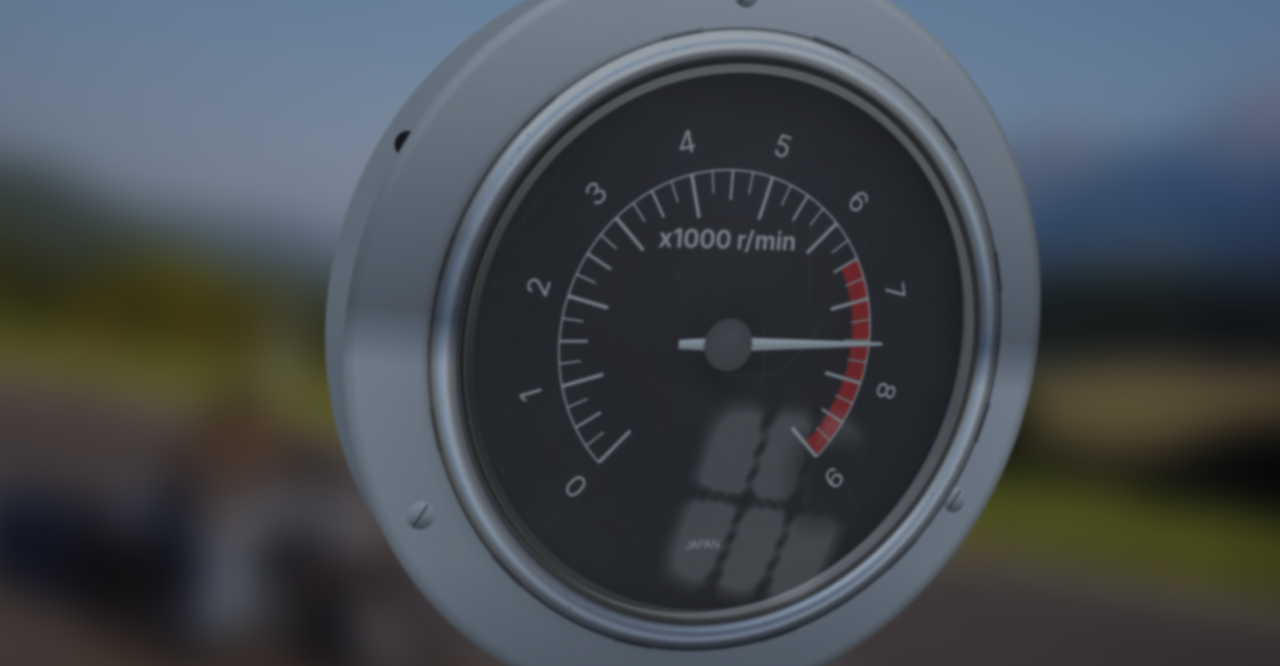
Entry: value=7500 unit=rpm
